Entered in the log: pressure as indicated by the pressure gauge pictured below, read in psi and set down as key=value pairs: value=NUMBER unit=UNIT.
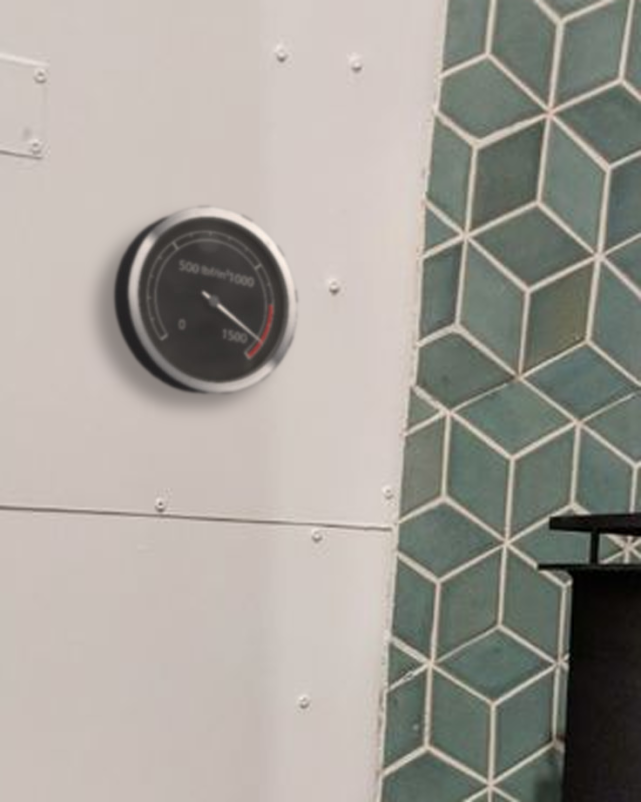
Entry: value=1400 unit=psi
